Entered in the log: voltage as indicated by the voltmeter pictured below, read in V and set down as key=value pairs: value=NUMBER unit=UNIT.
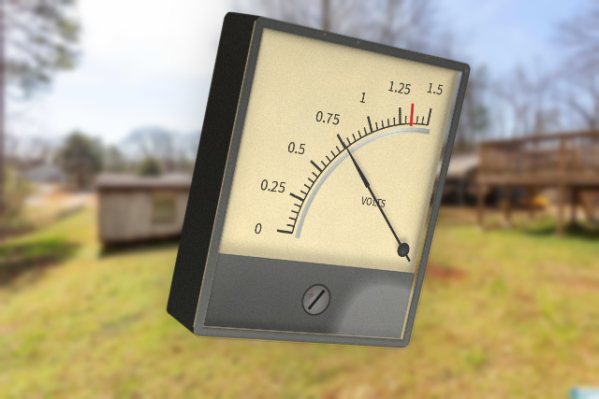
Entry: value=0.75 unit=V
